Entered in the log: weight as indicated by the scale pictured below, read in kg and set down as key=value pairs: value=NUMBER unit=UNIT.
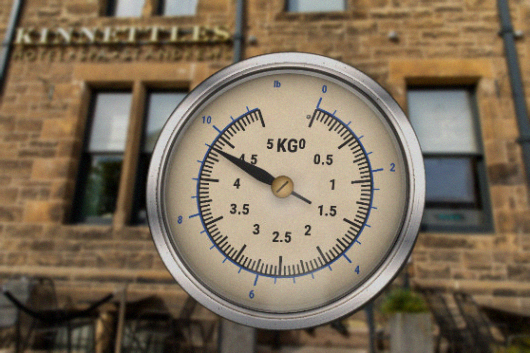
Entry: value=4.35 unit=kg
